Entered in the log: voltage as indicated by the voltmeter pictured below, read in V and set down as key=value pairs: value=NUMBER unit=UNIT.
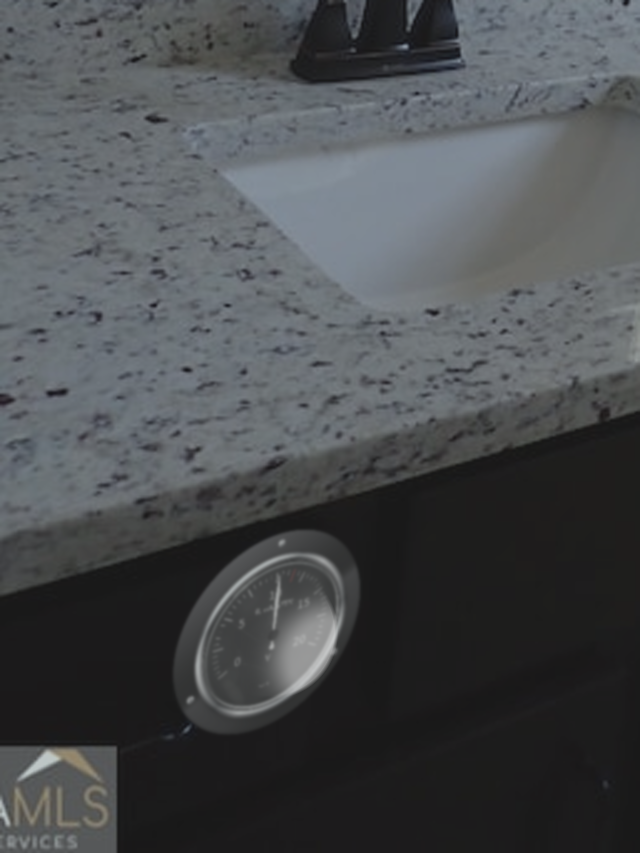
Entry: value=10 unit=V
